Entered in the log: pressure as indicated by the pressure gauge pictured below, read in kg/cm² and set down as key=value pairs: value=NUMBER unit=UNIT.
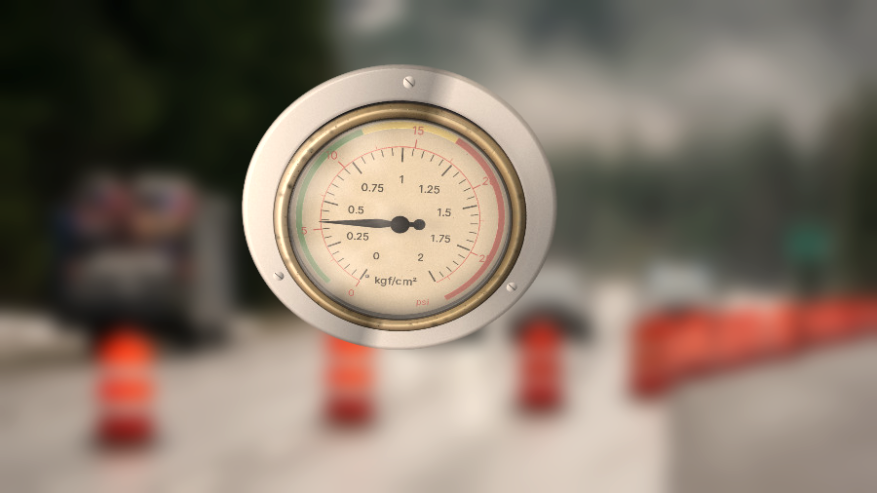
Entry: value=0.4 unit=kg/cm²
